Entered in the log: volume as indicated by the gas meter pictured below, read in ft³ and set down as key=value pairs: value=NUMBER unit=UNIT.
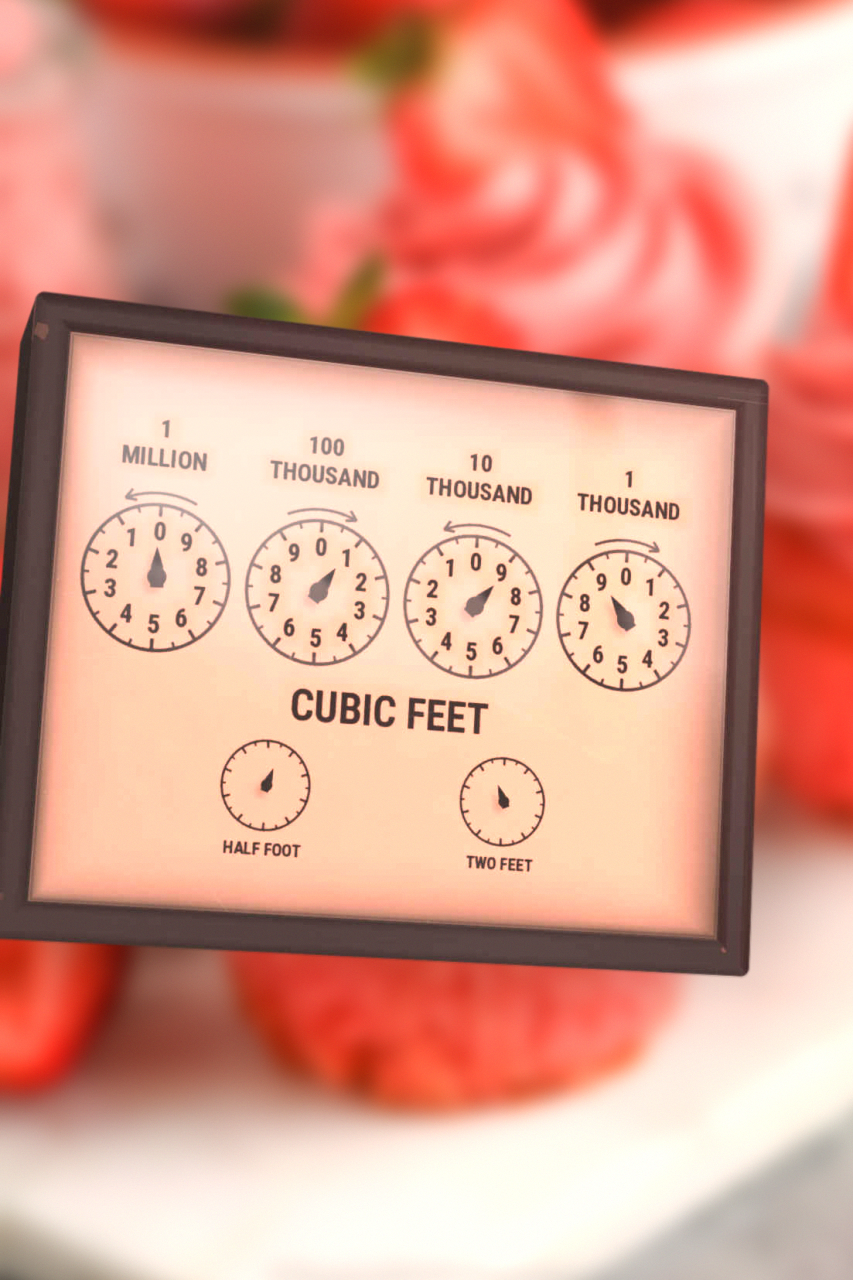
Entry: value=8900 unit=ft³
